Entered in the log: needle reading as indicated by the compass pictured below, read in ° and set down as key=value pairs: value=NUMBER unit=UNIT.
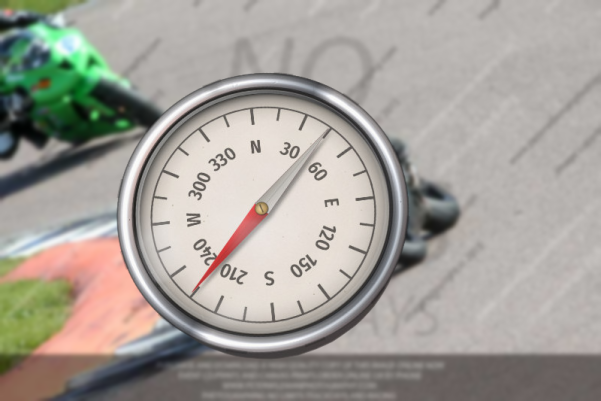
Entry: value=225 unit=°
